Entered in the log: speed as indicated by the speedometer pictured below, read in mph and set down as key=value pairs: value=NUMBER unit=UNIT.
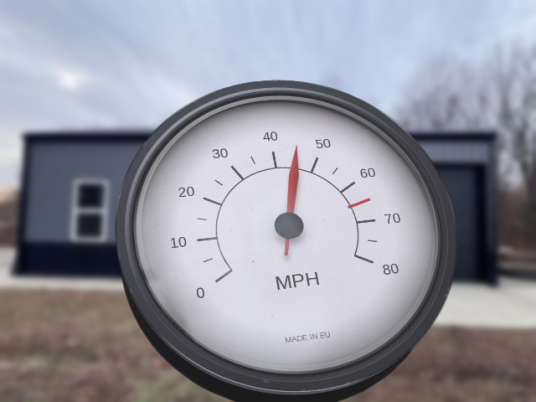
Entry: value=45 unit=mph
